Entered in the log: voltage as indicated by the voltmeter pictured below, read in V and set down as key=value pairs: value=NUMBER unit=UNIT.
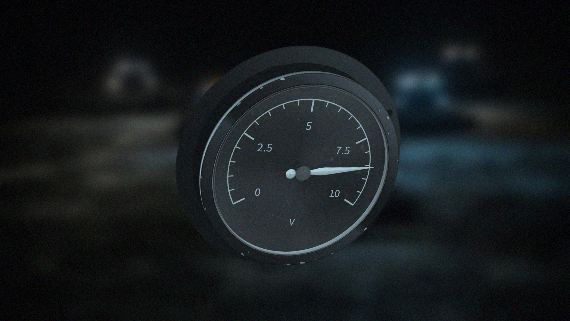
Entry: value=8.5 unit=V
